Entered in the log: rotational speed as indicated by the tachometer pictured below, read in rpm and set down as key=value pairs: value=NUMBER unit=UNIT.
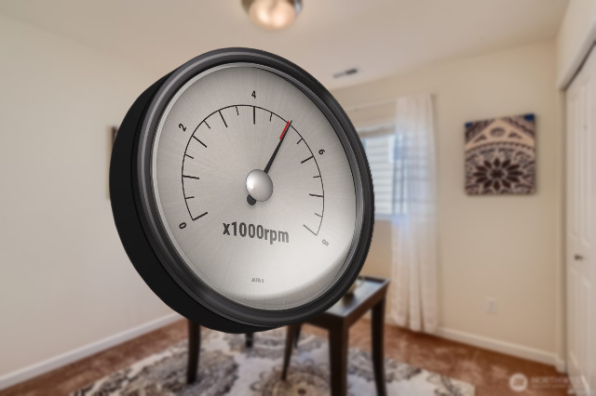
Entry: value=5000 unit=rpm
